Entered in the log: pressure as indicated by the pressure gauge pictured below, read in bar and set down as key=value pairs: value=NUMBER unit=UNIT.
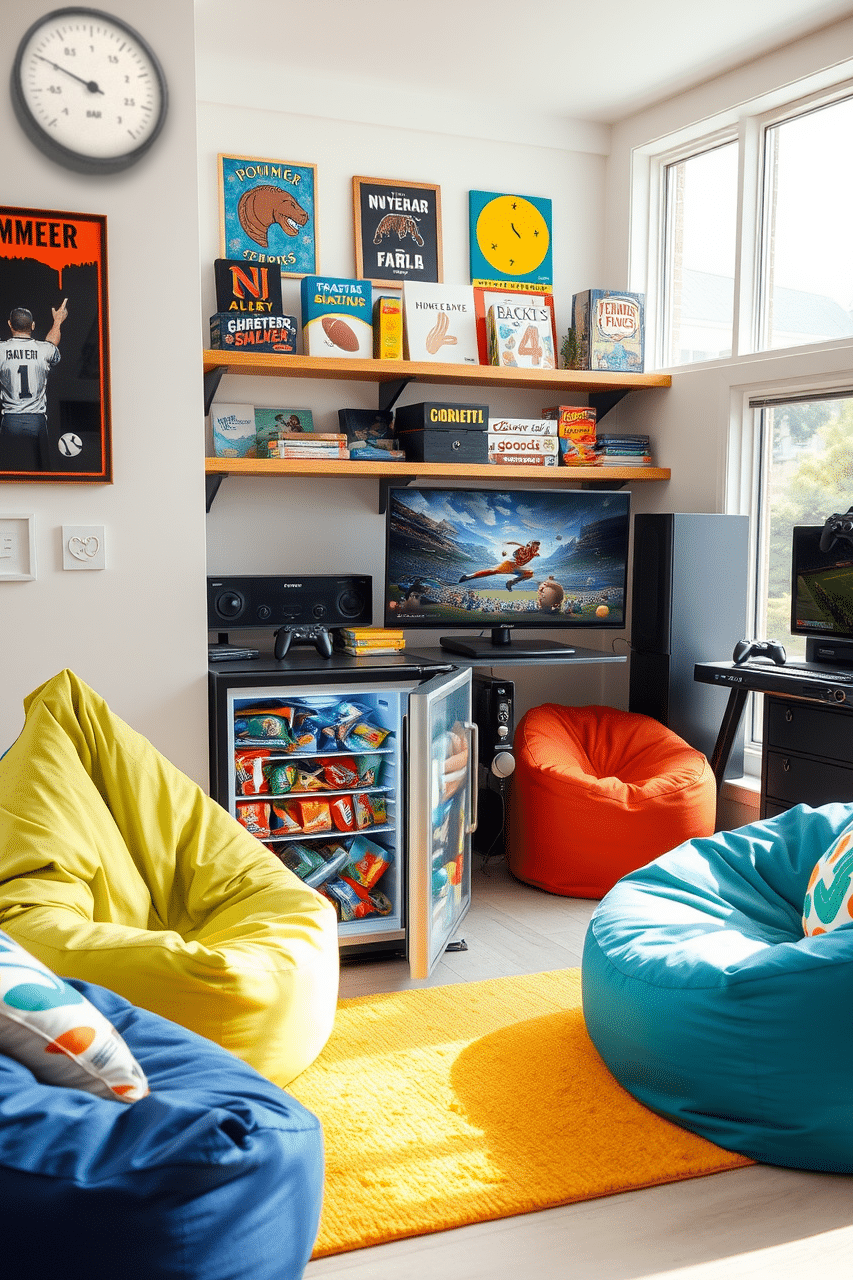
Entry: value=0 unit=bar
